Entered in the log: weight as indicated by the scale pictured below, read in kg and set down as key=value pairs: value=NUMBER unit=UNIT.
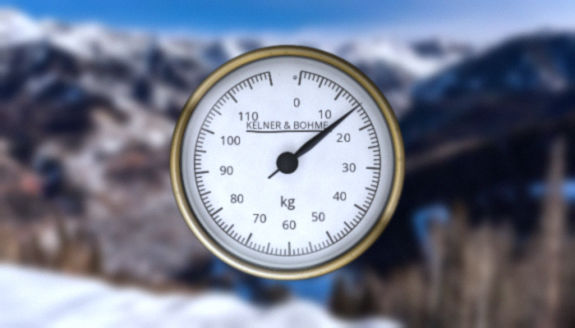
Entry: value=15 unit=kg
